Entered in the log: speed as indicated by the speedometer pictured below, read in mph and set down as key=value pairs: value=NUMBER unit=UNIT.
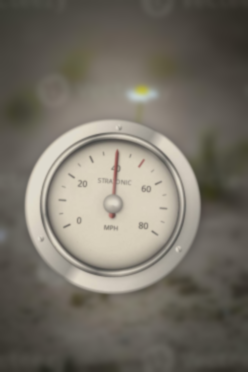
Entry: value=40 unit=mph
